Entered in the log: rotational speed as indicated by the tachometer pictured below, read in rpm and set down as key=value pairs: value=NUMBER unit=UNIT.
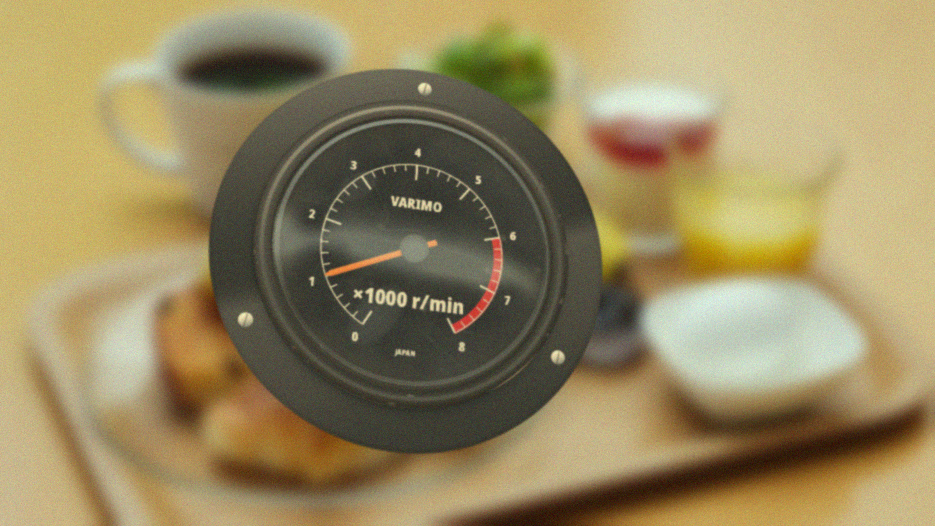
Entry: value=1000 unit=rpm
